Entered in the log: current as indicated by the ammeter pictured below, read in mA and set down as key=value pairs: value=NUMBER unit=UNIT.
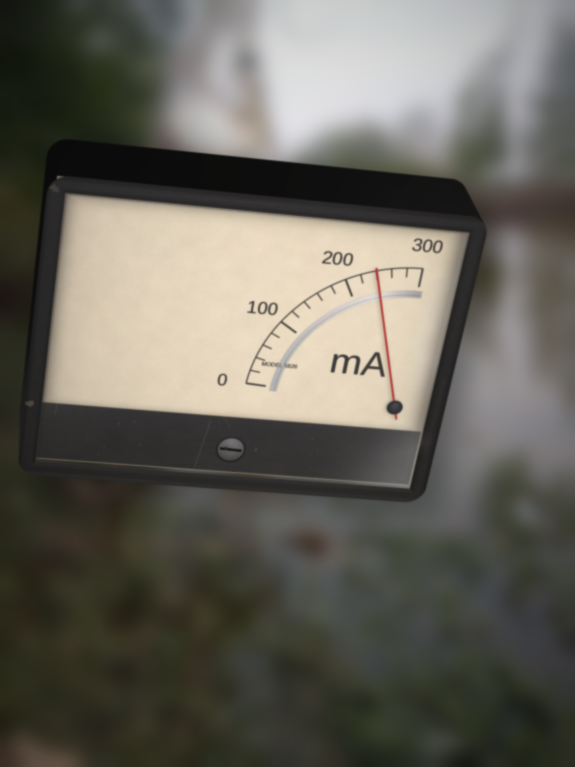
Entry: value=240 unit=mA
